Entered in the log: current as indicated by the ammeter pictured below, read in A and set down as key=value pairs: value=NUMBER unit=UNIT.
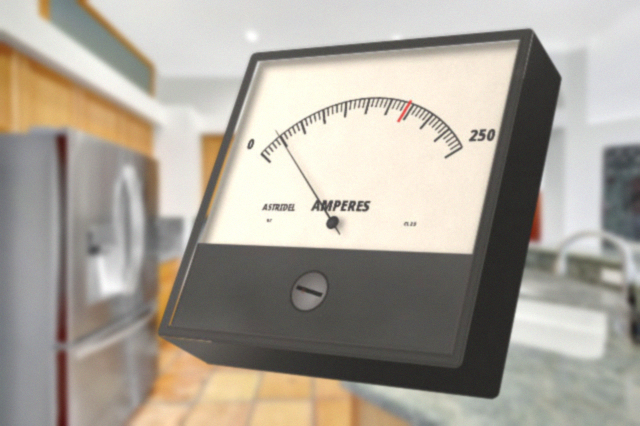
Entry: value=25 unit=A
